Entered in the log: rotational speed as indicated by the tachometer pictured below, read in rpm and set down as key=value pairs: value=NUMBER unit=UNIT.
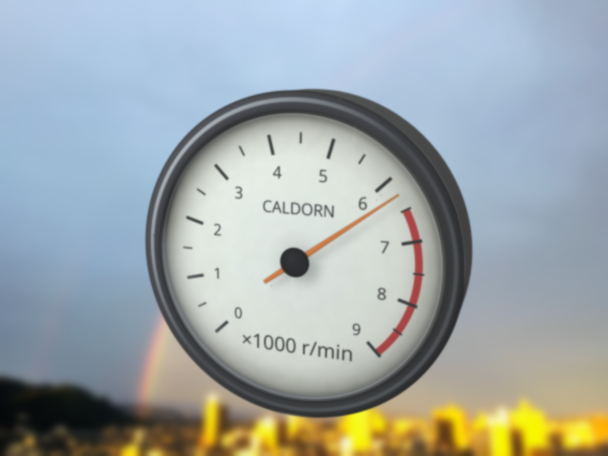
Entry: value=6250 unit=rpm
